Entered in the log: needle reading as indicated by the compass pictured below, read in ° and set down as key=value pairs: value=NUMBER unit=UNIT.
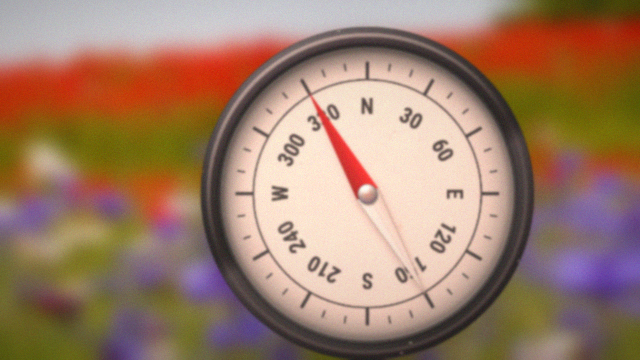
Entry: value=330 unit=°
